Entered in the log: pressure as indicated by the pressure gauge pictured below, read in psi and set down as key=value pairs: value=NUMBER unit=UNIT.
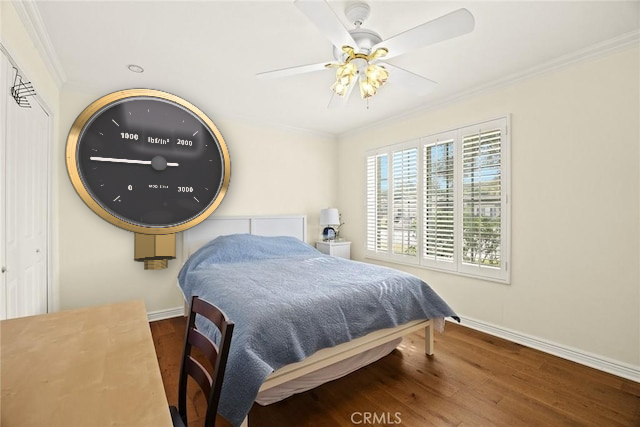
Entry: value=500 unit=psi
